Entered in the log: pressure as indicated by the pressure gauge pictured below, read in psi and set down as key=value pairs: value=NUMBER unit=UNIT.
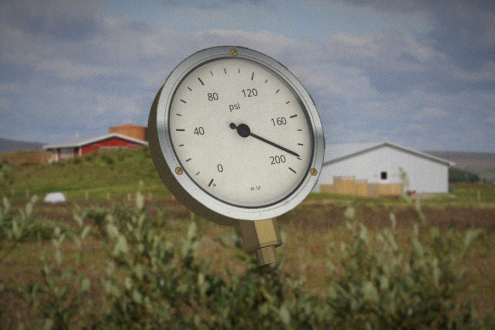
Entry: value=190 unit=psi
